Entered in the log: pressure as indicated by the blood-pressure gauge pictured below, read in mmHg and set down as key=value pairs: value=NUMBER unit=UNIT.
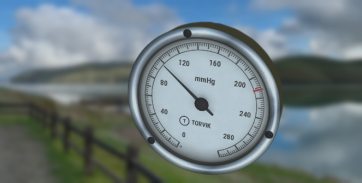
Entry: value=100 unit=mmHg
